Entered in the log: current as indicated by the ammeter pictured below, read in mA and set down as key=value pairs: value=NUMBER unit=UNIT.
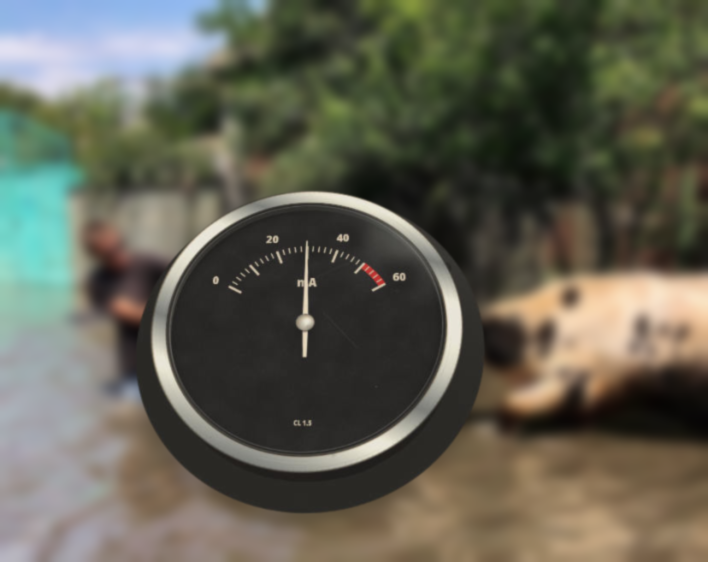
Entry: value=30 unit=mA
